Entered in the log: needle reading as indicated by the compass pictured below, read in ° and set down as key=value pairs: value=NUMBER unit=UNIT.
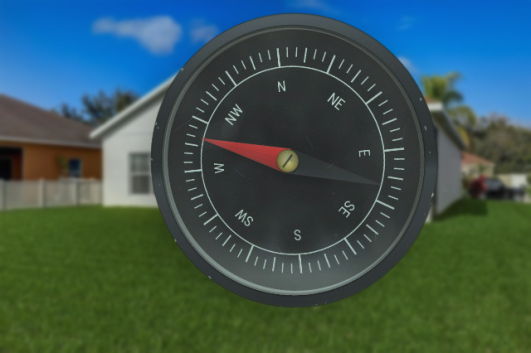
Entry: value=290 unit=°
